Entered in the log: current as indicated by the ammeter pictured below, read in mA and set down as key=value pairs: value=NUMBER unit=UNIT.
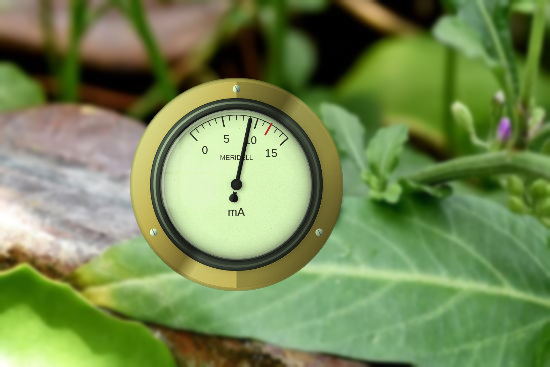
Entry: value=9 unit=mA
